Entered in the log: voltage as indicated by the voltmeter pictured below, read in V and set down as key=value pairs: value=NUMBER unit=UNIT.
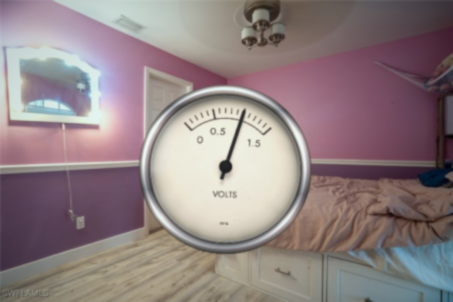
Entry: value=1 unit=V
